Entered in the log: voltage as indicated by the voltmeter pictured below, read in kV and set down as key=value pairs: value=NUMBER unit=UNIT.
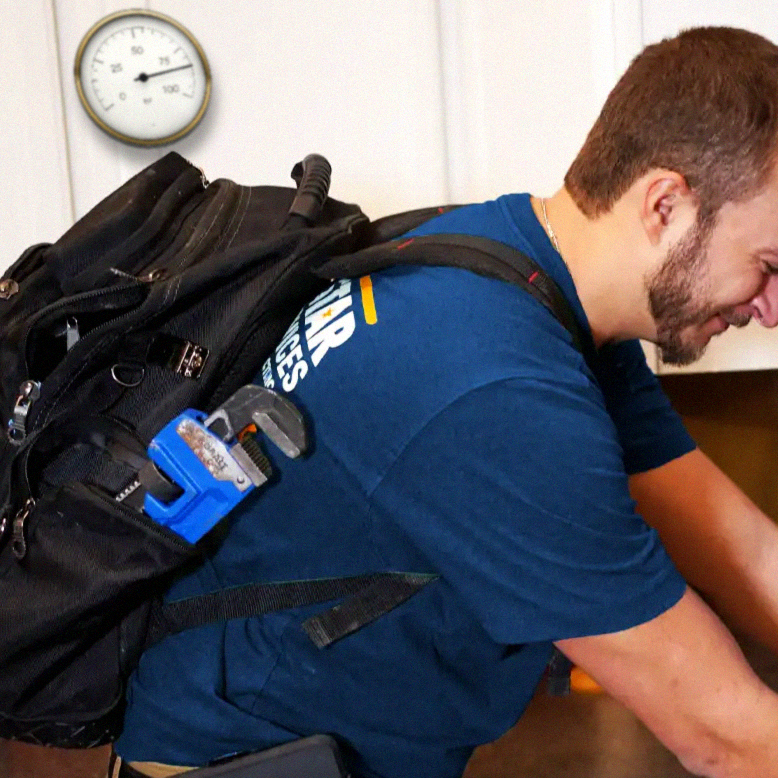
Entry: value=85 unit=kV
